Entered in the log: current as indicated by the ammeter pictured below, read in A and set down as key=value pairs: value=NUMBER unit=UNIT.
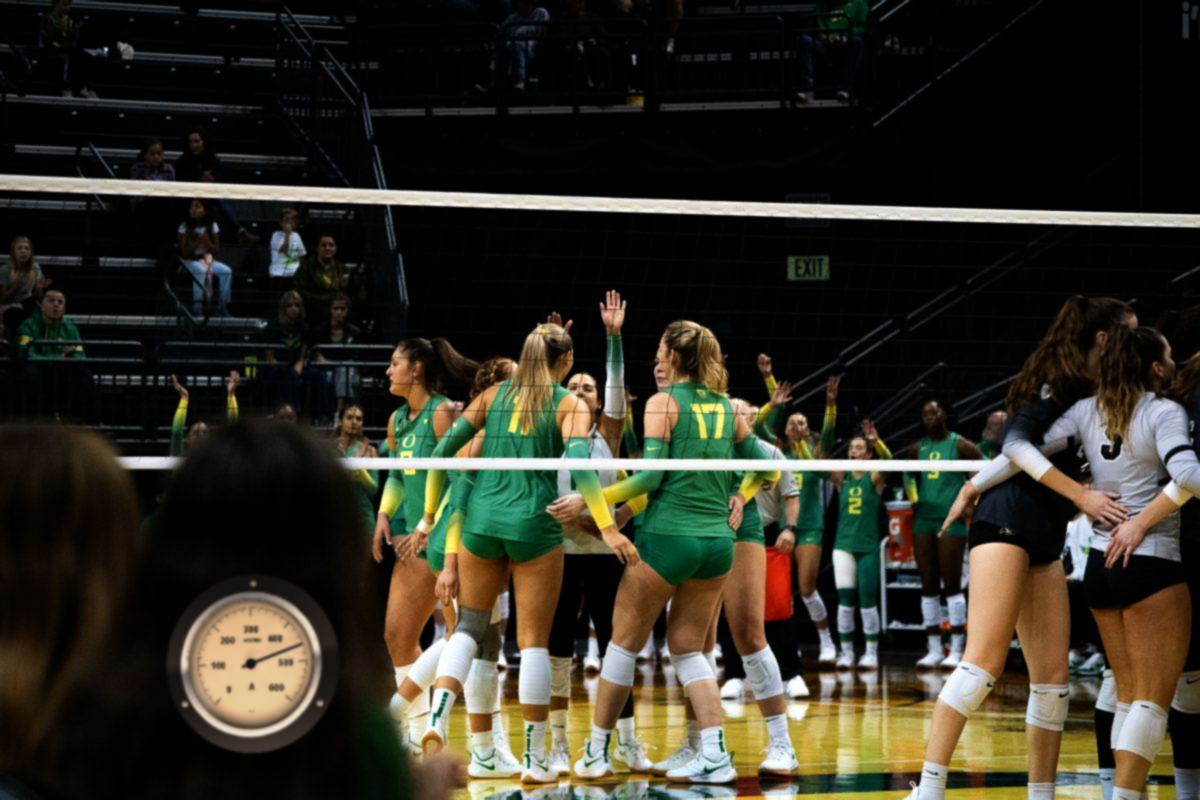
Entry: value=460 unit=A
